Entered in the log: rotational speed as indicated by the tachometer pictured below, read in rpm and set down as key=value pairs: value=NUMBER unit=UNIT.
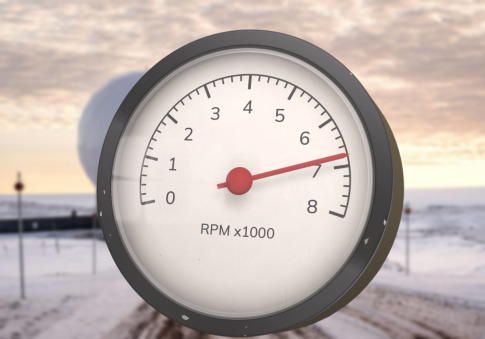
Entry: value=6800 unit=rpm
